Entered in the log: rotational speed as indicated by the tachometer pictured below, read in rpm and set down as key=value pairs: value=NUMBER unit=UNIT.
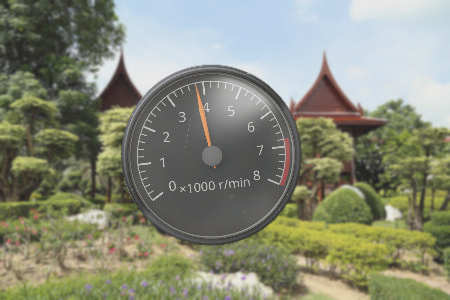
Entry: value=3800 unit=rpm
